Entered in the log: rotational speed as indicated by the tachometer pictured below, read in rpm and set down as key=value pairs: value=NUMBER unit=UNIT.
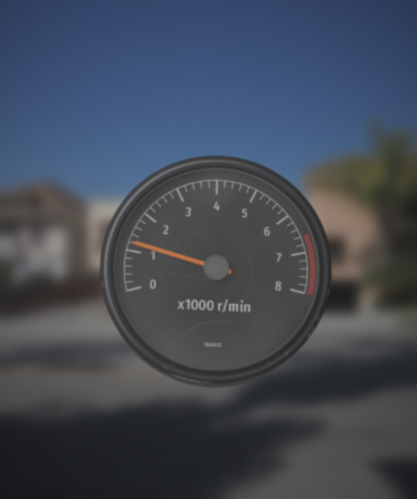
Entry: value=1200 unit=rpm
